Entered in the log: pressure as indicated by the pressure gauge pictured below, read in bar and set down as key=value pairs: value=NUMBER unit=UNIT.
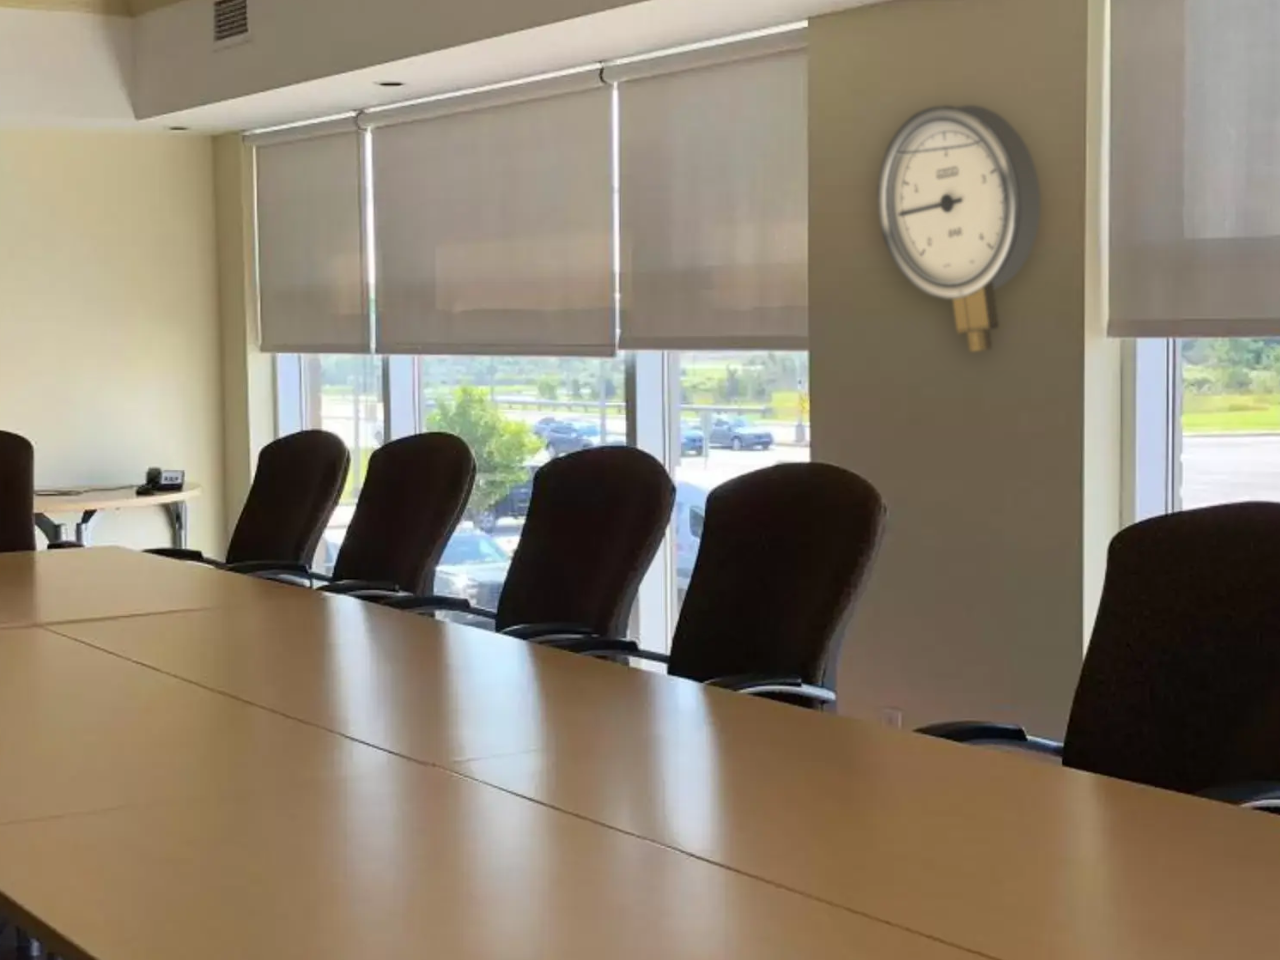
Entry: value=0.6 unit=bar
